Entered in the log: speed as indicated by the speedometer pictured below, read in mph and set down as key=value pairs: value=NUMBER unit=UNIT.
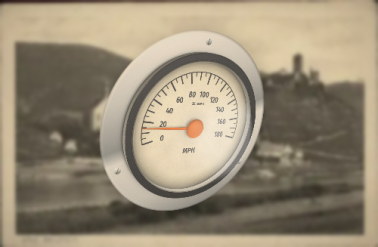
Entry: value=15 unit=mph
